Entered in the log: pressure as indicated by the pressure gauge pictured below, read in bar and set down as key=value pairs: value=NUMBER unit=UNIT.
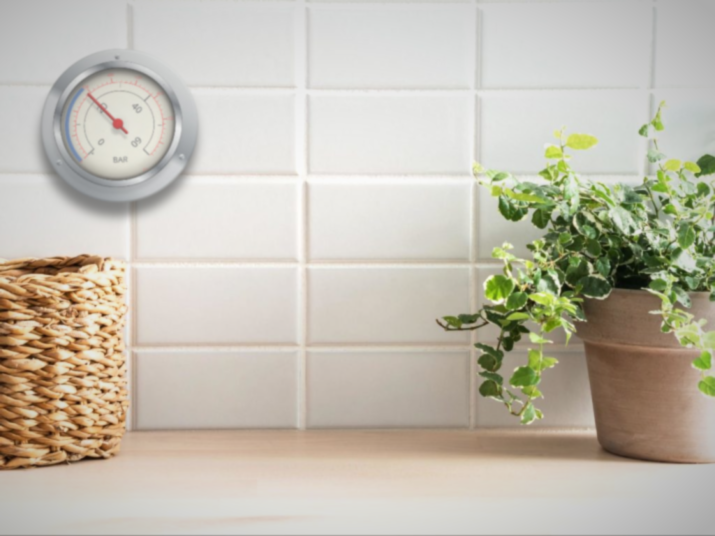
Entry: value=20 unit=bar
